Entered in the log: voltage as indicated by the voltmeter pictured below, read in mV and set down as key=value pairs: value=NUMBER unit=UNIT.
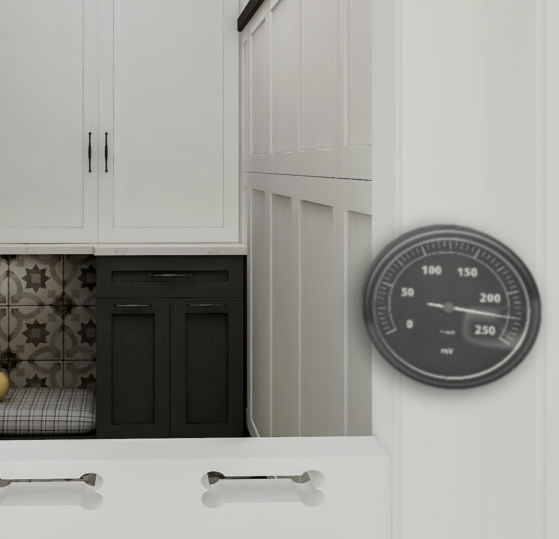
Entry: value=225 unit=mV
